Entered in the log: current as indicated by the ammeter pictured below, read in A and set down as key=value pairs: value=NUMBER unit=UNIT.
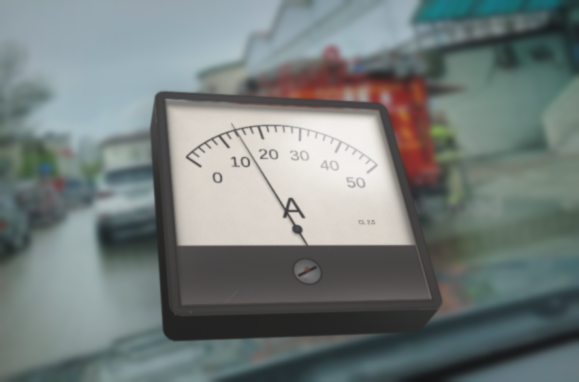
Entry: value=14 unit=A
